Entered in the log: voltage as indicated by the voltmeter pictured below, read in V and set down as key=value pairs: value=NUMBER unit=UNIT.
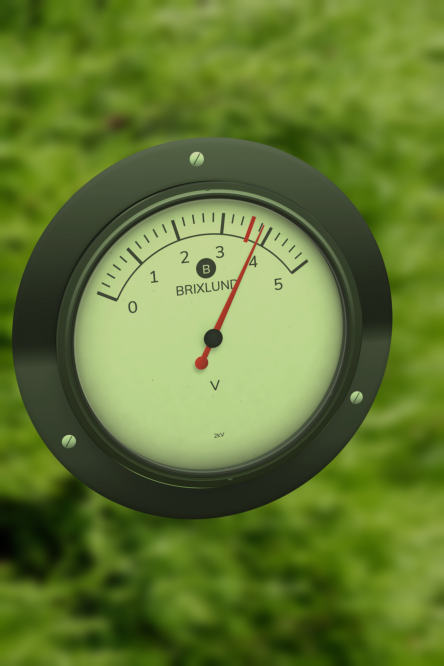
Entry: value=3.8 unit=V
